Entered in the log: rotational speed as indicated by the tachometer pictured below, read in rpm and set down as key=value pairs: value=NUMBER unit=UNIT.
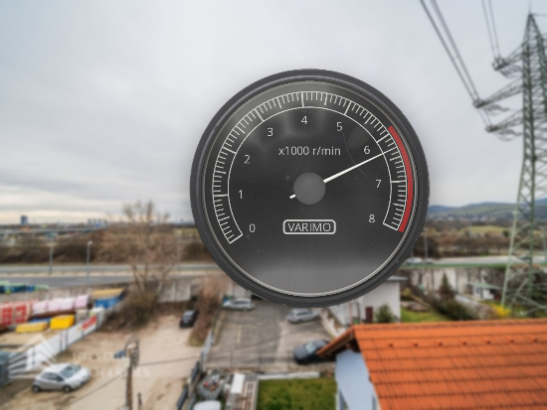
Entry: value=6300 unit=rpm
